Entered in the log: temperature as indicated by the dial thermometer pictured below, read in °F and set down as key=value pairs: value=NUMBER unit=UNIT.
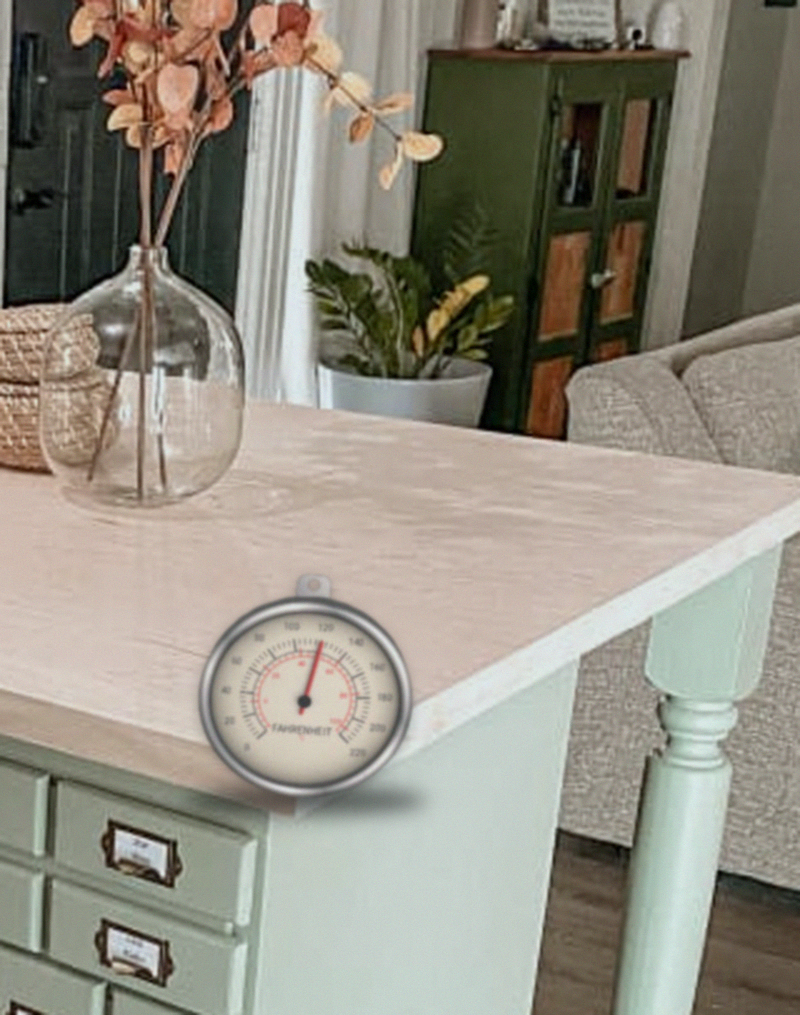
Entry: value=120 unit=°F
